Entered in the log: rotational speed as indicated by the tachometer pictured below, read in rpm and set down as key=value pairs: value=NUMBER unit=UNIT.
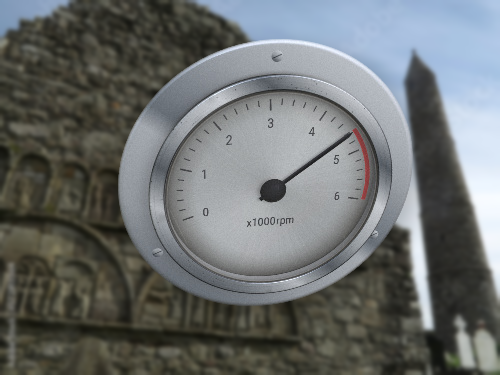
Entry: value=4600 unit=rpm
